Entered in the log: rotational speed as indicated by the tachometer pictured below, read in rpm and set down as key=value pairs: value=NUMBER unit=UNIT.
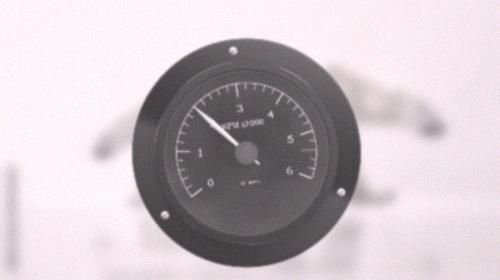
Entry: value=2000 unit=rpm
